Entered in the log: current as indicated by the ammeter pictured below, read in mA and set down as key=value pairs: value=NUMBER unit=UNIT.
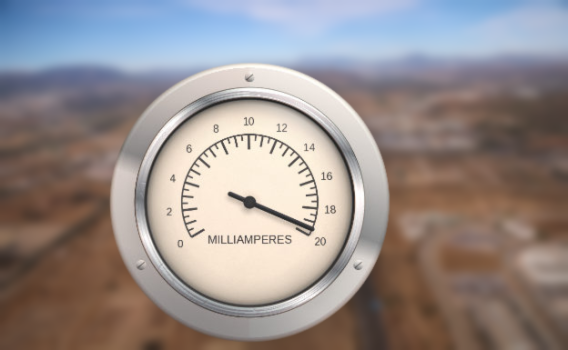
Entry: value=19.5 unit=mA
